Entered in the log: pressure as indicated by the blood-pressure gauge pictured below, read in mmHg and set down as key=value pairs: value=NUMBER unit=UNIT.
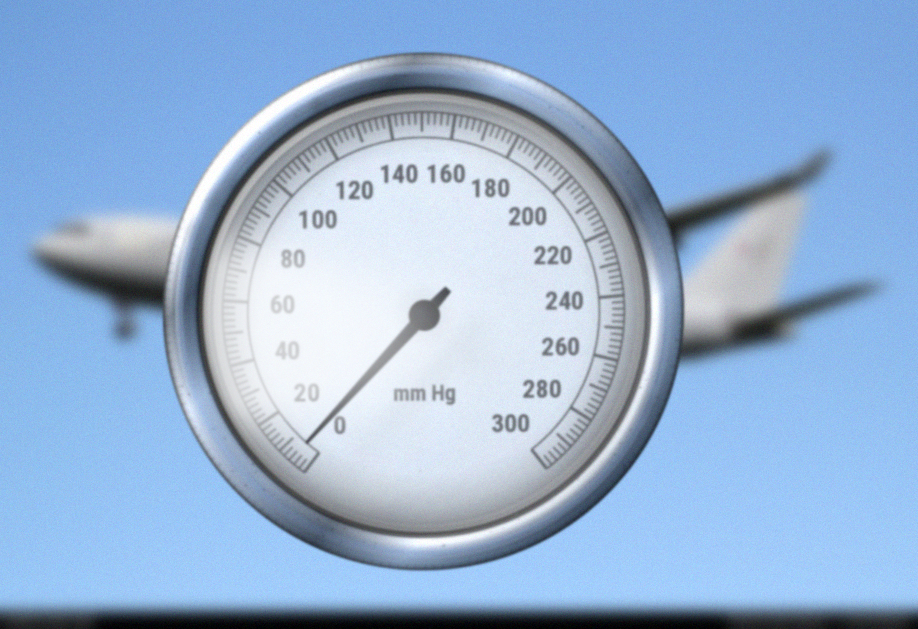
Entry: value=6 unit=mmHg
